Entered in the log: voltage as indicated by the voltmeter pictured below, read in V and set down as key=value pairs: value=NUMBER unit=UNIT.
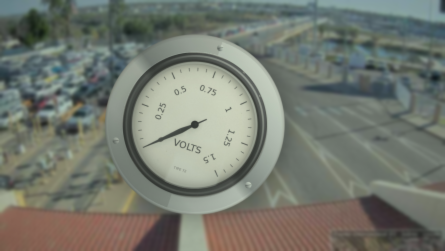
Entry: value=0 unit=V
